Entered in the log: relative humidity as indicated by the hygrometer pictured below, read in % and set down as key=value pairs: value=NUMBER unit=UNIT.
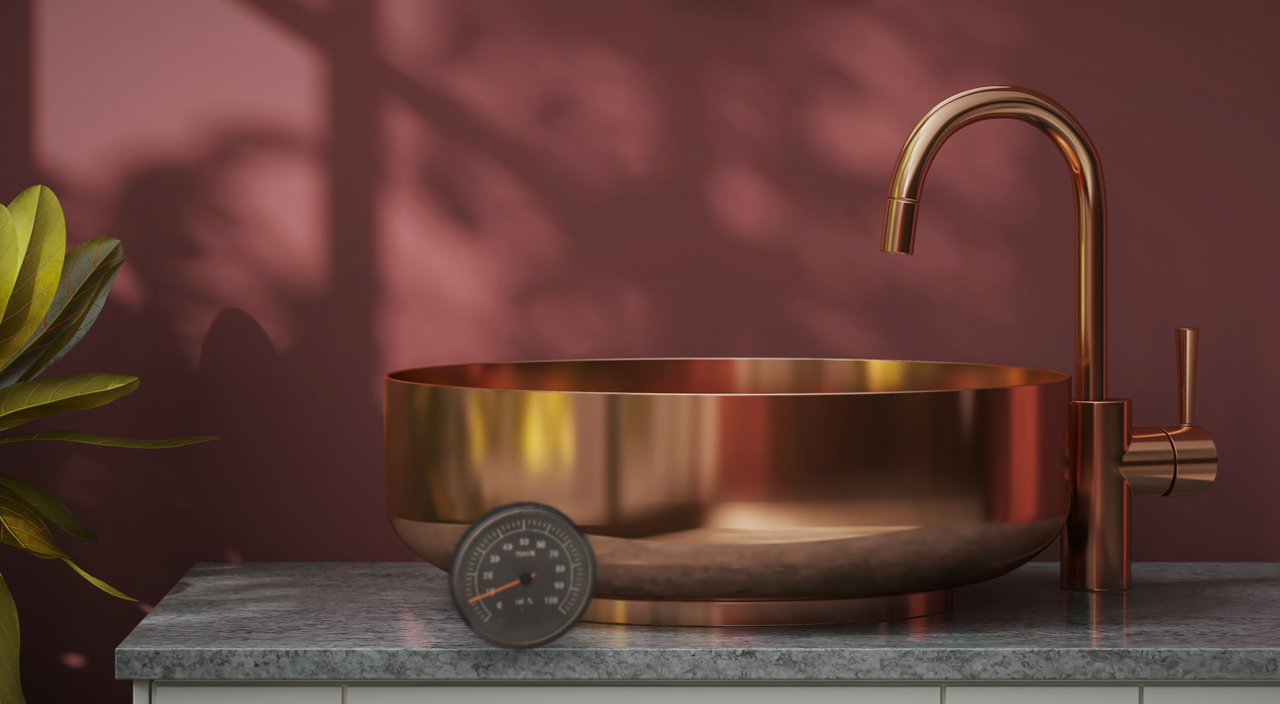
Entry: value=10 unit=%
